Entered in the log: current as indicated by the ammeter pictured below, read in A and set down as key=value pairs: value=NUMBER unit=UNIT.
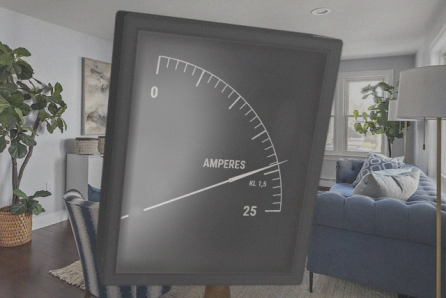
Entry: value=19 unit=A
